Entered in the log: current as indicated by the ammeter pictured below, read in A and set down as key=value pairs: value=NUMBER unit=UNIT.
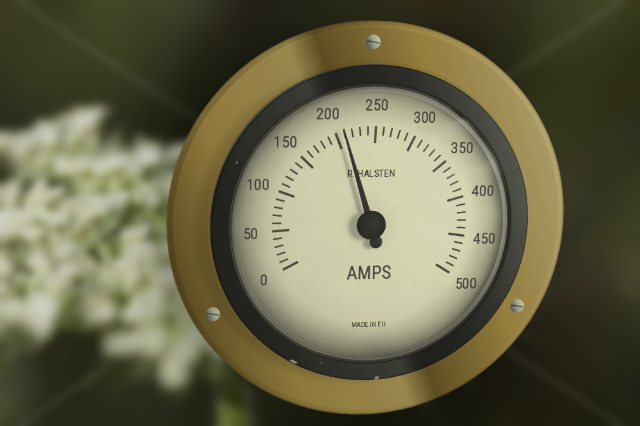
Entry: value=210 unit=A
